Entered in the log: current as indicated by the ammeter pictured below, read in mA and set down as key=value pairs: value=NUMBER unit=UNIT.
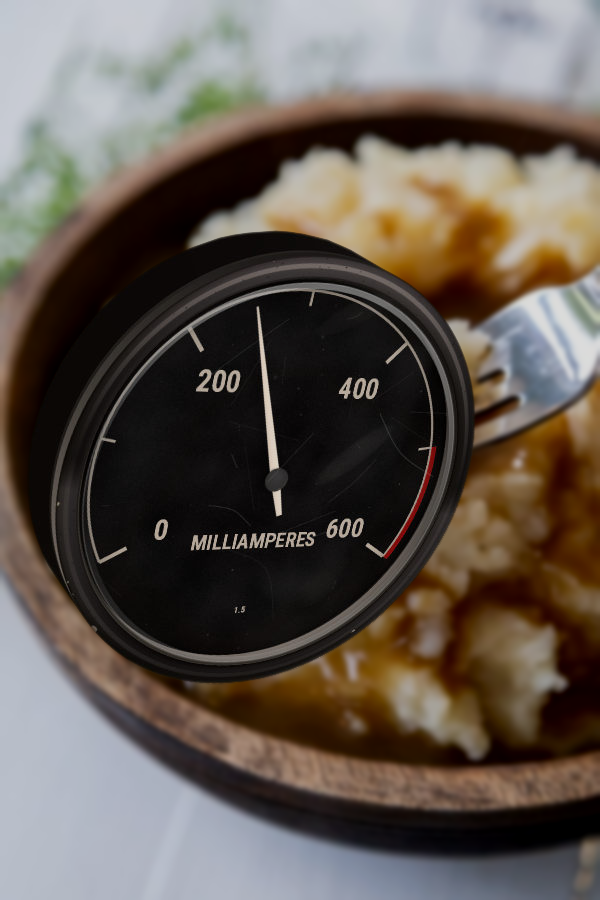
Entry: value=250 unit=mA
